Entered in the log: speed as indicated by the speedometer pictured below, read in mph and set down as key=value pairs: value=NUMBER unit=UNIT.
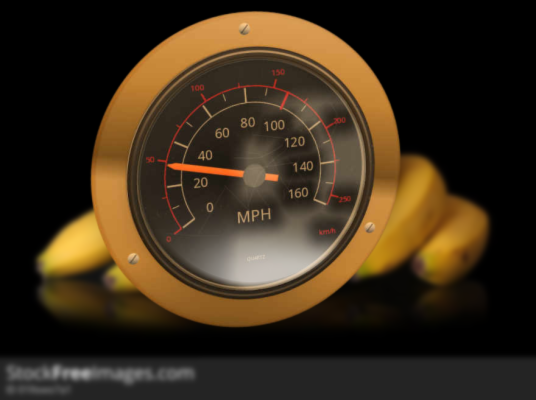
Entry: value=30 unit=mph
